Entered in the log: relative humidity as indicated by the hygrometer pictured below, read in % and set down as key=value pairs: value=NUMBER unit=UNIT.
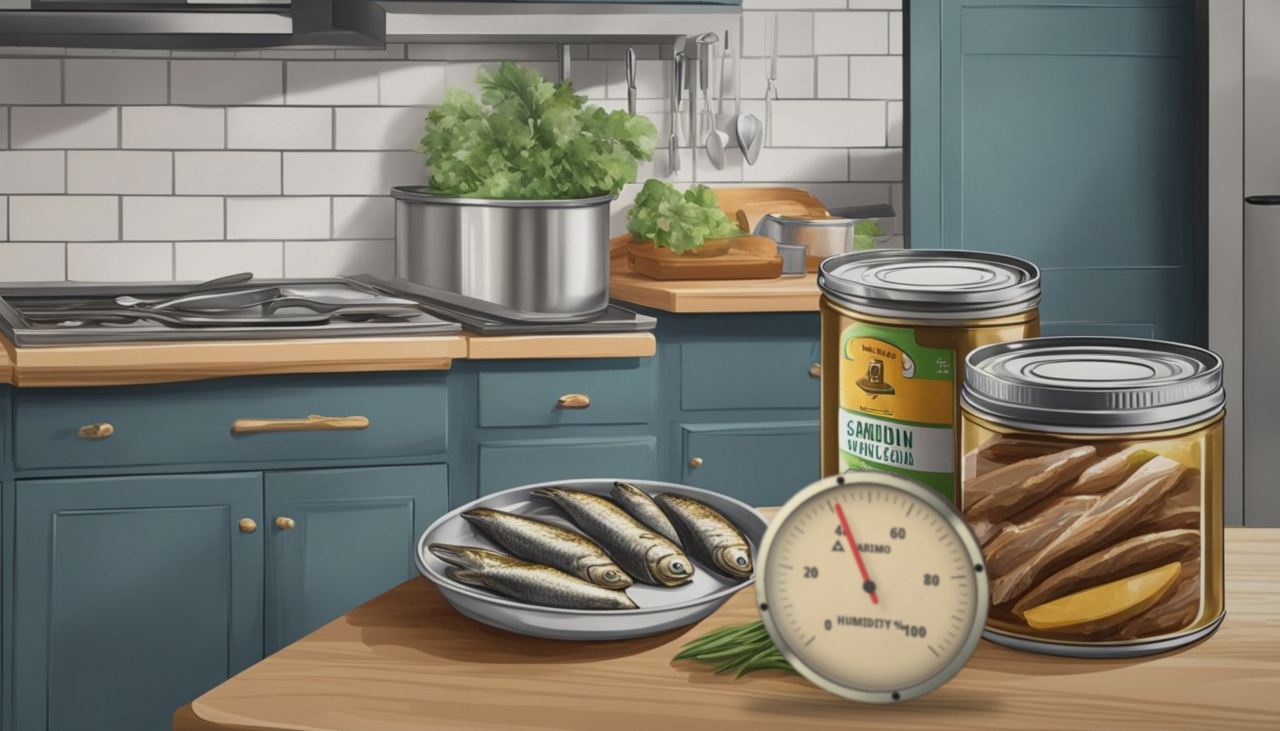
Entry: value=42 unit=%
